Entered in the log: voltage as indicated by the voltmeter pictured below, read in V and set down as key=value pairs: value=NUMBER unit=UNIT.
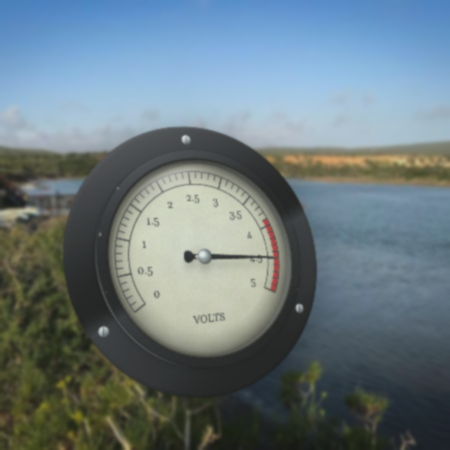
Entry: value=4.5 unit=V
